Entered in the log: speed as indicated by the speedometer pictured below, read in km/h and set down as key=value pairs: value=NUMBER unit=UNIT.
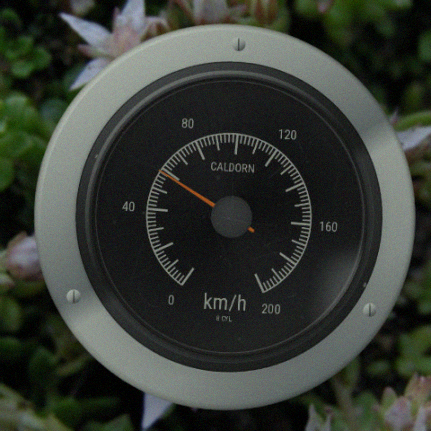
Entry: value=58 unit=km/h
